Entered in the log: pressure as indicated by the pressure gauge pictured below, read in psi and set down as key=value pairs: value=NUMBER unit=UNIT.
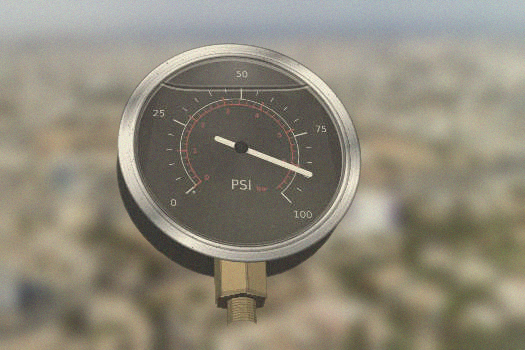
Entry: value=90 unit=psi
